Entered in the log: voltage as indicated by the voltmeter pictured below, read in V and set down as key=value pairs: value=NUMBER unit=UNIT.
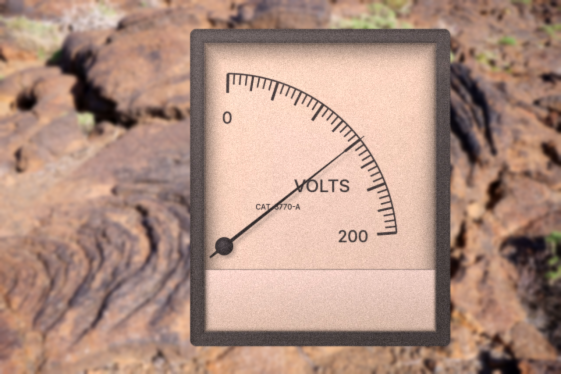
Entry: value=120 unit=V
